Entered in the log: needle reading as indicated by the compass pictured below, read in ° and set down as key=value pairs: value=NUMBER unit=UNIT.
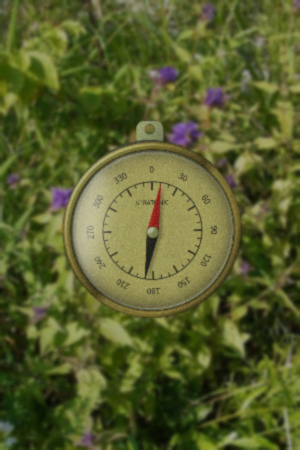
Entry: value=10 unit=°
